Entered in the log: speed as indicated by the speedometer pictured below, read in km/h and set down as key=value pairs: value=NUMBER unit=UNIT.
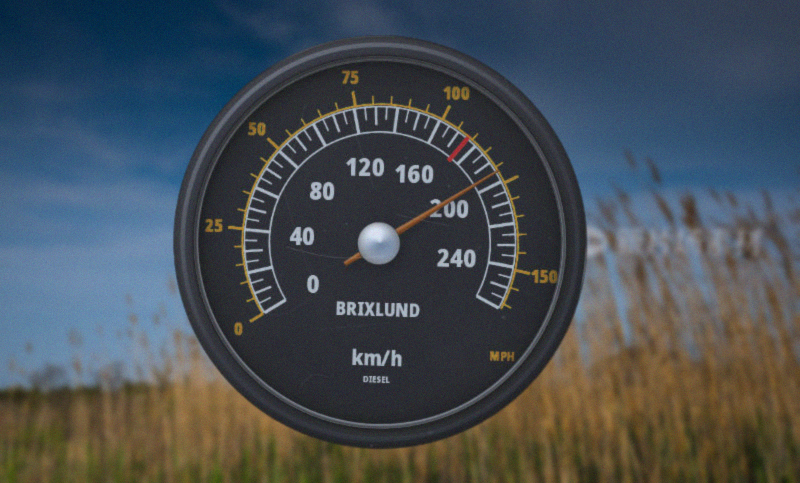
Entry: value=195 unit=km/h
